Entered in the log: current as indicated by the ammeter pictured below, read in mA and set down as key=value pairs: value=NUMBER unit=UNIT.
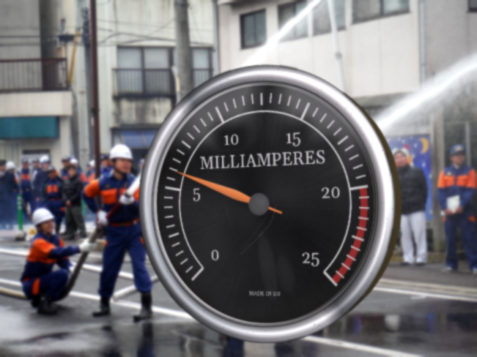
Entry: value=6 unit=mA
